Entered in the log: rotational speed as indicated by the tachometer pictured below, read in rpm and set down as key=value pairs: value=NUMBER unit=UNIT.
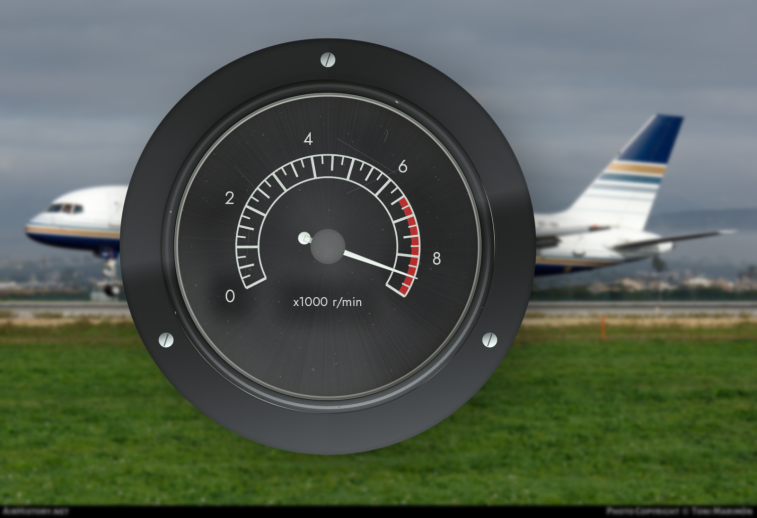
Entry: value=8500 unit=rpm
